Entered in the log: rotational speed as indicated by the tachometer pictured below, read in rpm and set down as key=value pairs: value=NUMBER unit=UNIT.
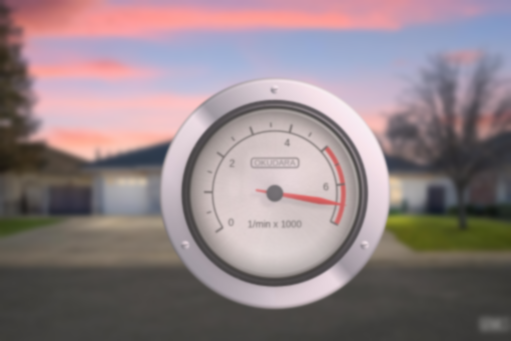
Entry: value=6500 unit=rpm
